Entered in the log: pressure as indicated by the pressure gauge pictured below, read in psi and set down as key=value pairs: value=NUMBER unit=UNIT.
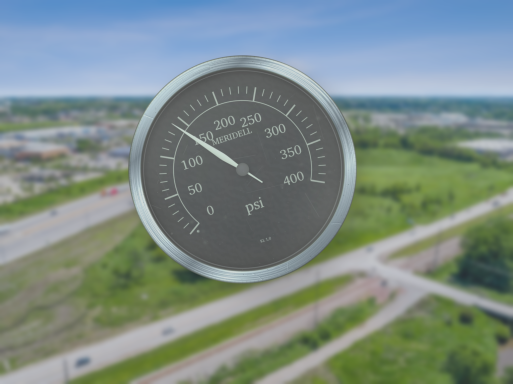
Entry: value=140 unit=psi
